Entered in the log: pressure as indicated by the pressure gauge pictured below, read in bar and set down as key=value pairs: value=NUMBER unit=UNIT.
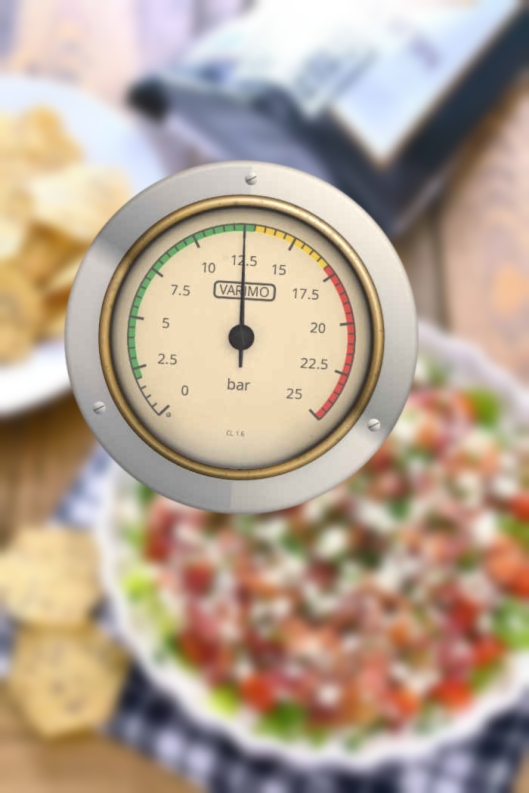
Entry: value=12.5 unit=bar
